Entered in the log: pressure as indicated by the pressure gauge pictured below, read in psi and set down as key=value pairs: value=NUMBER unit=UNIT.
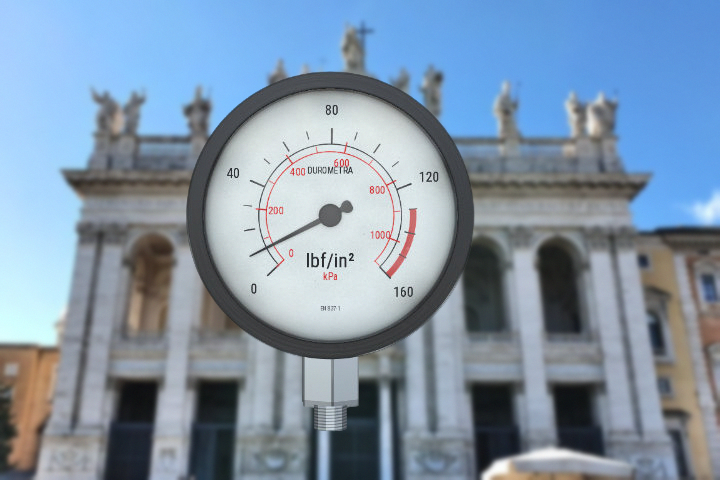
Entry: value=10 unit=psi
